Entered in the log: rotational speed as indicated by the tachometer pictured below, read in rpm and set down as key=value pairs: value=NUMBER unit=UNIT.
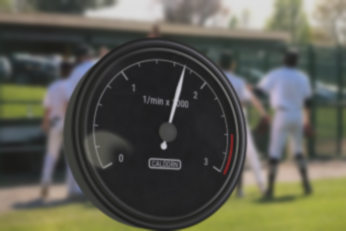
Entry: value=1700 unit=rpm
